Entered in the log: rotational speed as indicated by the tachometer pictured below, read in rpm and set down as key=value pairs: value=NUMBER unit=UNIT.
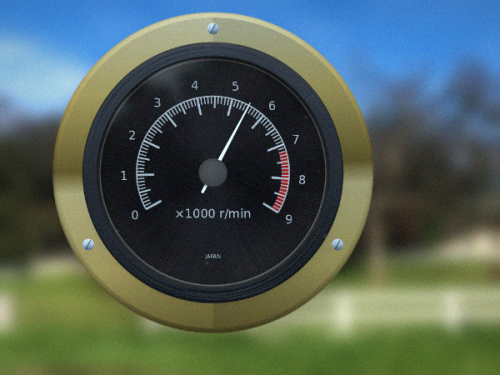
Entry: value=5500 unit=rpm
